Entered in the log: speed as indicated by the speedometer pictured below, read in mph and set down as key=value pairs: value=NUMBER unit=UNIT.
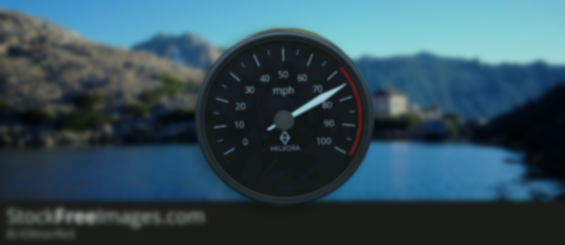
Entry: value=75 unit=mph
